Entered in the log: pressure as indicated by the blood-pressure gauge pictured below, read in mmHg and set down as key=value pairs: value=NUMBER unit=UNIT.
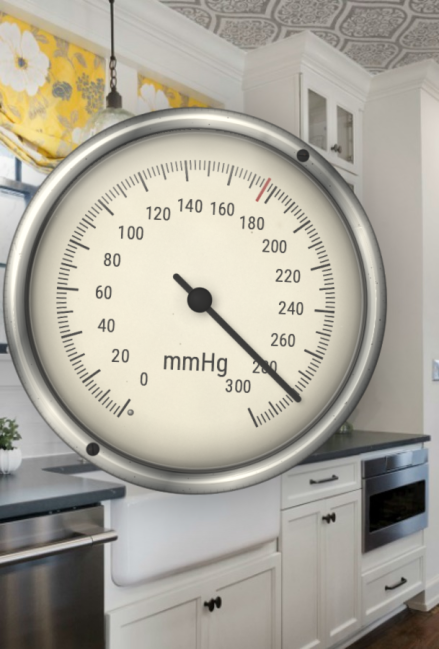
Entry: value=280 unit=mmHg
